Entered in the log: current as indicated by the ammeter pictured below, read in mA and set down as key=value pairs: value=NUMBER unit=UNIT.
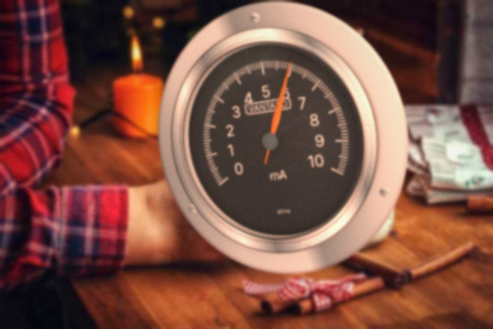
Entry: value=6 unit=mA
